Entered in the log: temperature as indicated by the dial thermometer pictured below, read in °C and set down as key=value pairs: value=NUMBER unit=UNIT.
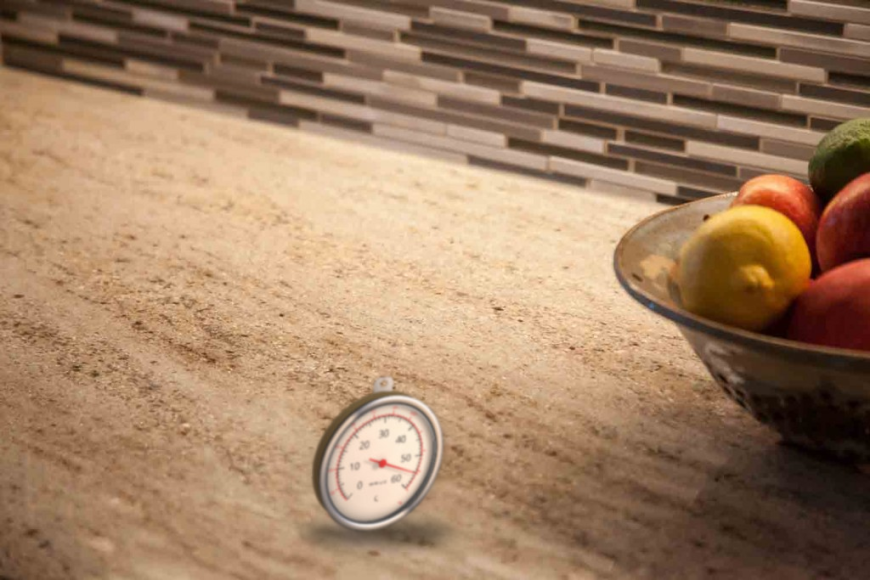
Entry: value=55 unit=°C
